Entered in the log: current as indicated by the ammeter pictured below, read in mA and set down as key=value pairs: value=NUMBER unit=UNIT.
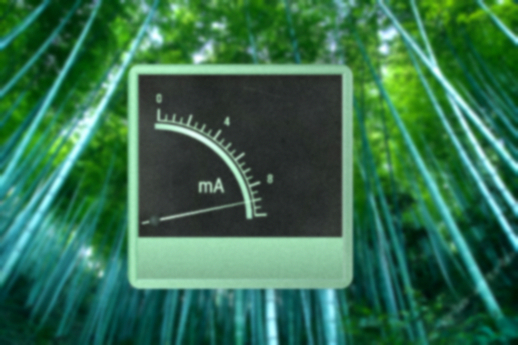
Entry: value=9 unit=mA
